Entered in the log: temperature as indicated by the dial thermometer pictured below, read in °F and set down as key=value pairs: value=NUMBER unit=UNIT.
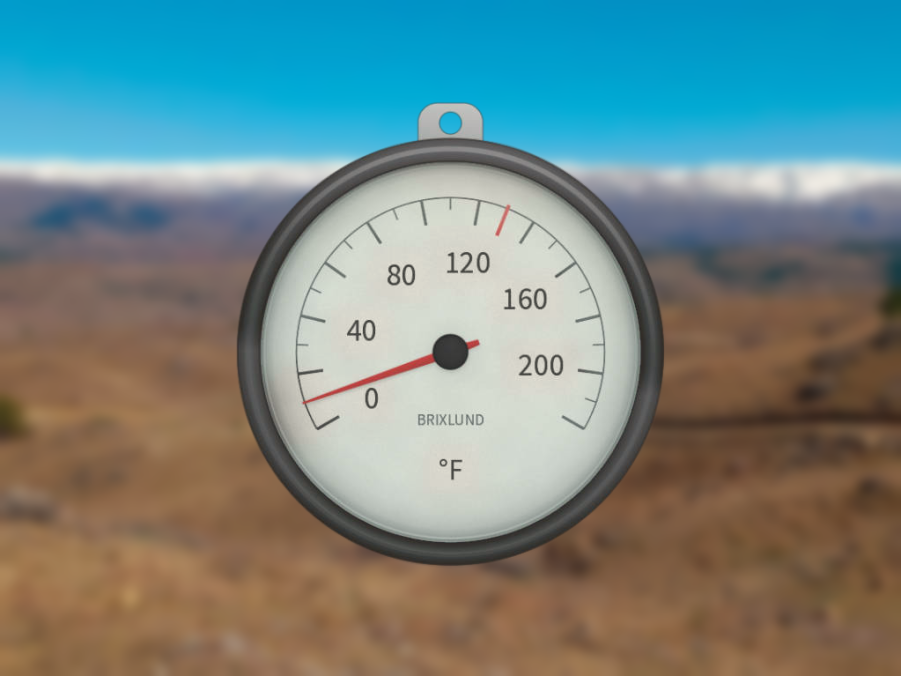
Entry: value=10 unit=°F
